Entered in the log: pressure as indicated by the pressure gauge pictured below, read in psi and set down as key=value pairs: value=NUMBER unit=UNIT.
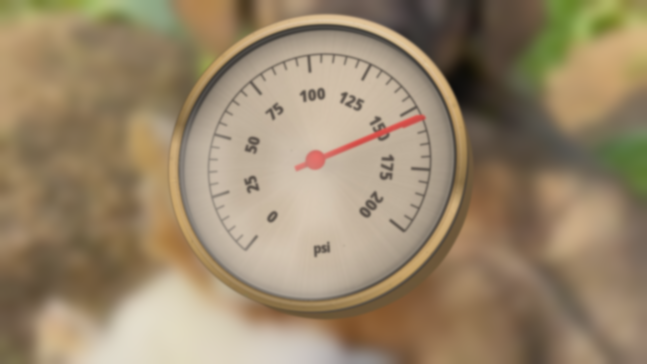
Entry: value=155 unit=psi
